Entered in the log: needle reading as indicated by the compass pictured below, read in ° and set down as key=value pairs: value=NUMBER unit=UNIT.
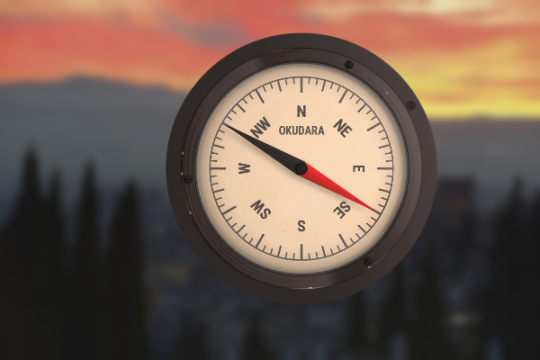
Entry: value=120 unit=°
